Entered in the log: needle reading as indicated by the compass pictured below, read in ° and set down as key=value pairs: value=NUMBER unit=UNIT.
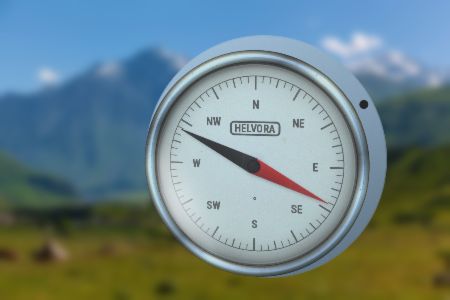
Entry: value=115 unit=°
